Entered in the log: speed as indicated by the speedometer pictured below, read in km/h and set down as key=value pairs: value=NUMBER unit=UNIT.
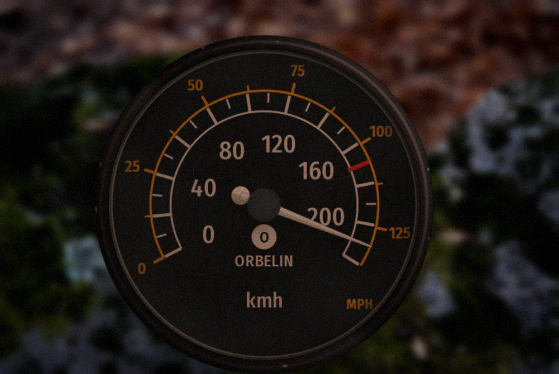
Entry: value=210 unit=km/h
